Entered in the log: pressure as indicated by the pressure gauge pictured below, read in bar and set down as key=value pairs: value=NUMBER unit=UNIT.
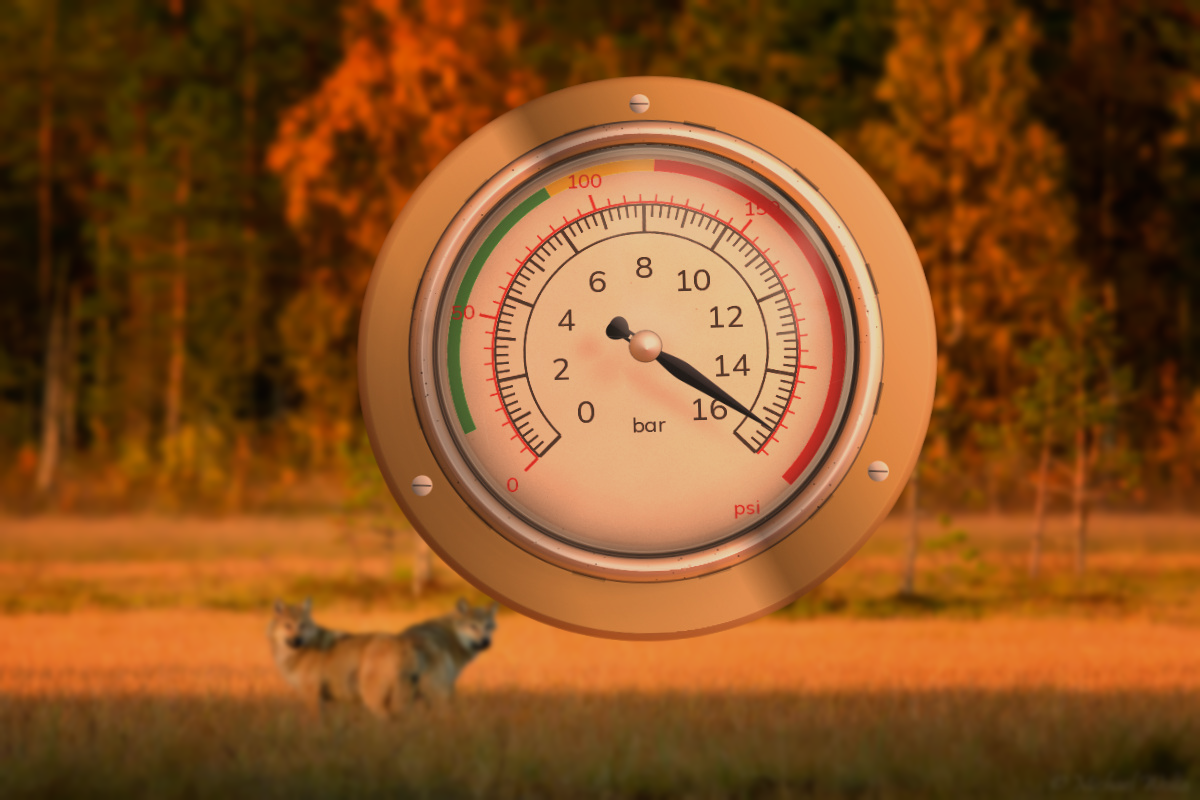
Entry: value=15.4 unit=bar
